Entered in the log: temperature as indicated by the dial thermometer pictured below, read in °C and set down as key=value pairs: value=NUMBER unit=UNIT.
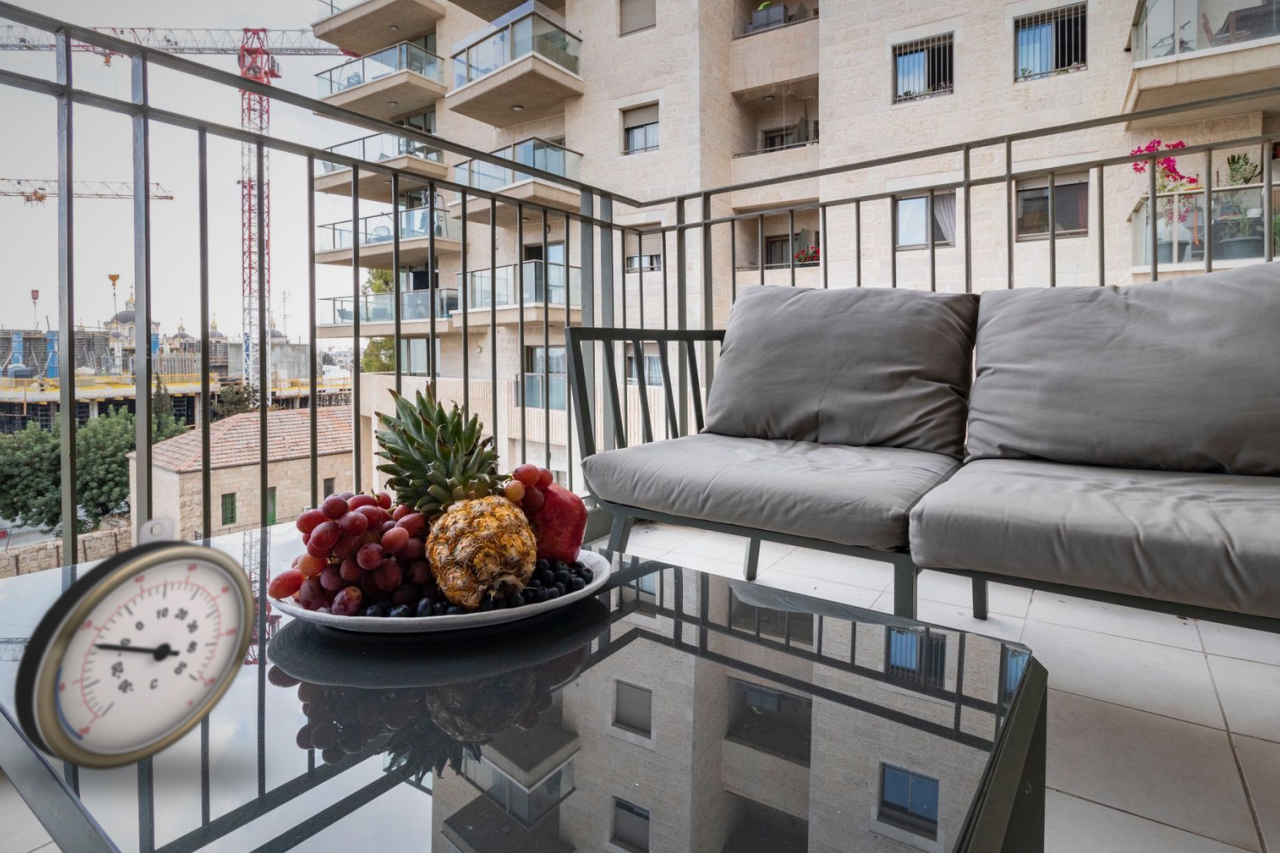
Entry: value=-10 unit=°C
